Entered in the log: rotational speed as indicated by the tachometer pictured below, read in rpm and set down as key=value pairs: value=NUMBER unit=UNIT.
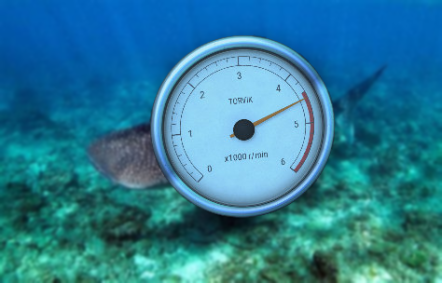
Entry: value=4500 unit=rpm
